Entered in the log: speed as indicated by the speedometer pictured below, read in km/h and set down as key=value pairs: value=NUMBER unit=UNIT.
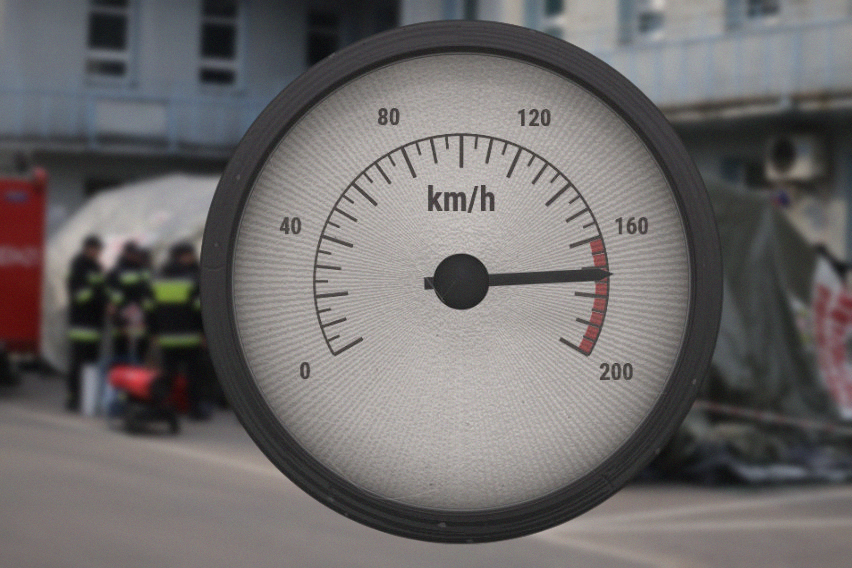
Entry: value=172.5 unit=km/h
